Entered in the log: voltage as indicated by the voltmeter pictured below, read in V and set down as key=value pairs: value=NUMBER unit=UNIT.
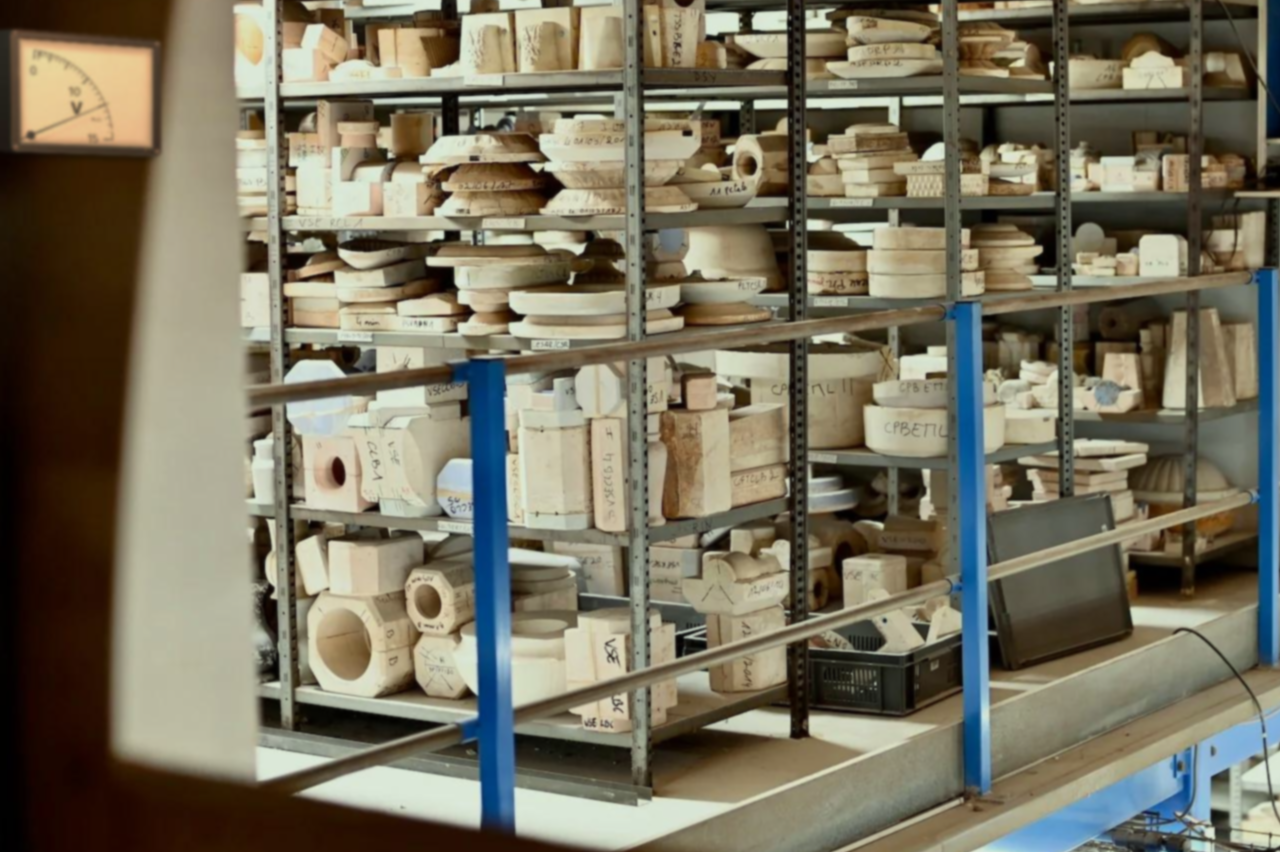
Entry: value=12.5 unit=V
